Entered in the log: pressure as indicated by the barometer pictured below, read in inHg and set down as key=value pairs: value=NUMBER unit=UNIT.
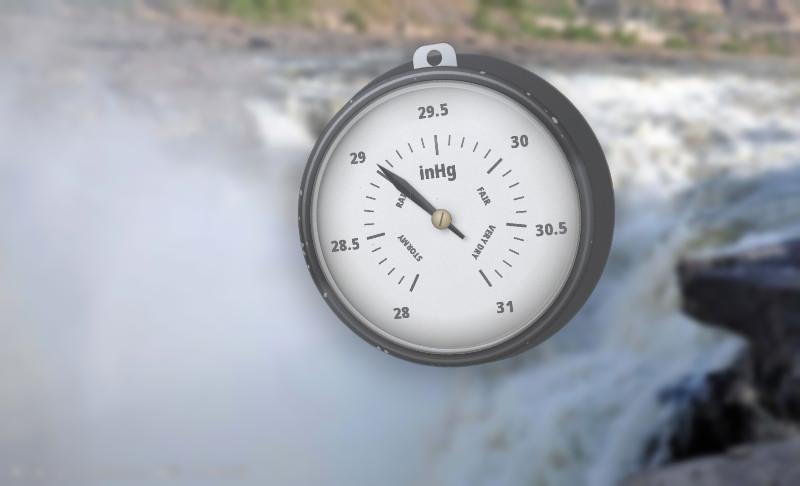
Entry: value=29.05 unit=inHg
